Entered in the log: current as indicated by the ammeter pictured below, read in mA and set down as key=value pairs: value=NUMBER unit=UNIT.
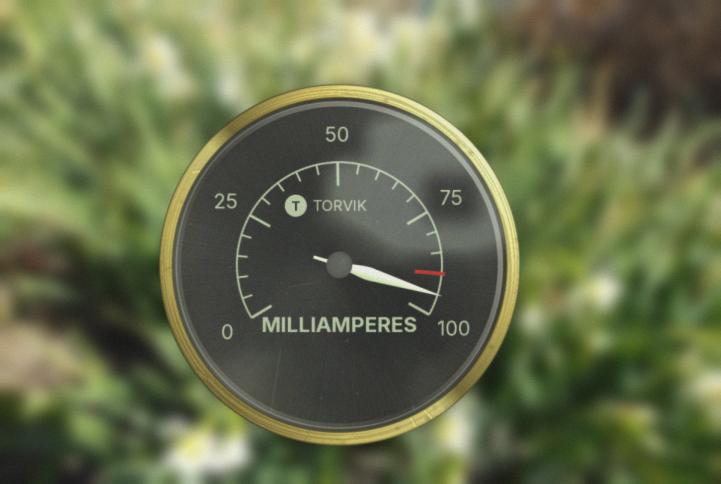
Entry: value=95 unit=mA
